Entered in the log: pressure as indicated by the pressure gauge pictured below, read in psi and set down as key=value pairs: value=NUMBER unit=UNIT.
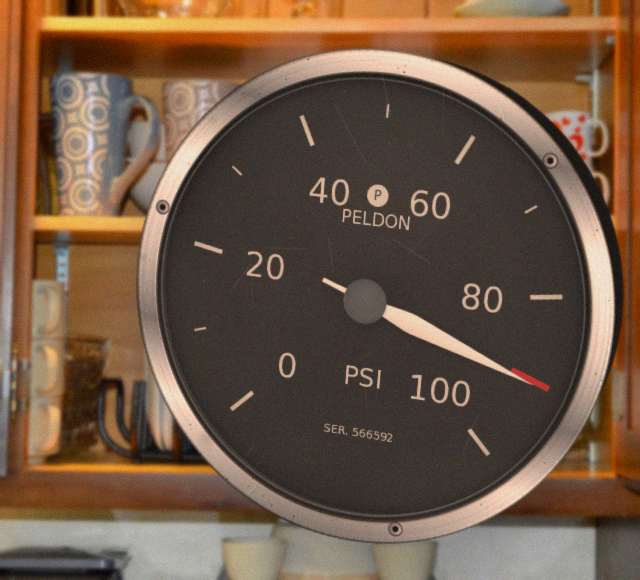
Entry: value=90 unit=psi
